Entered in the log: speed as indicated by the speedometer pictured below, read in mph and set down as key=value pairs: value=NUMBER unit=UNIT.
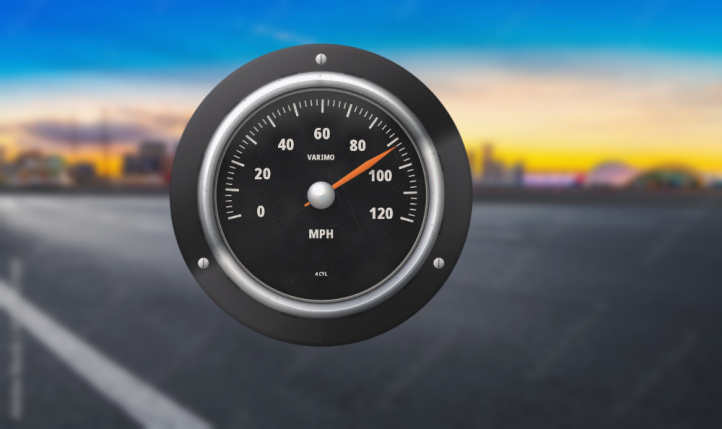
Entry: value=92 unit=mph
